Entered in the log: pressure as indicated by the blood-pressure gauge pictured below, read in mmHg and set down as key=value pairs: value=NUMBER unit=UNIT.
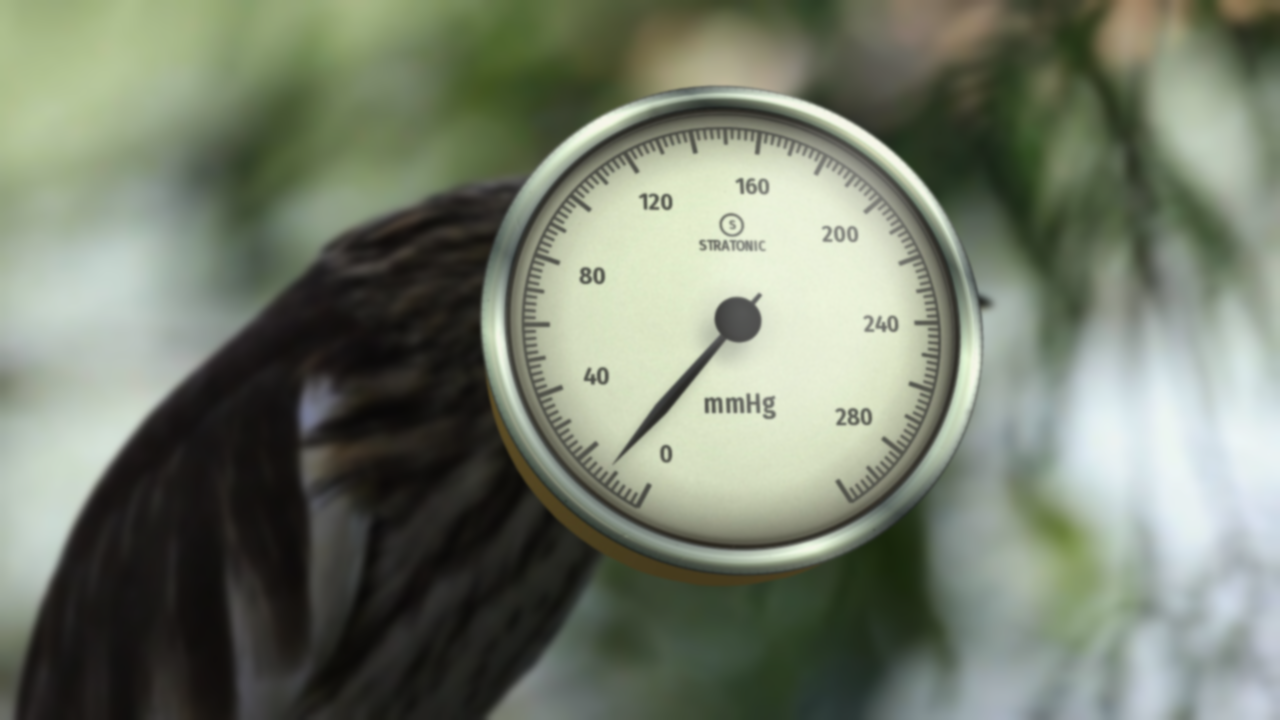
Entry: value=12 unit=mmHg
